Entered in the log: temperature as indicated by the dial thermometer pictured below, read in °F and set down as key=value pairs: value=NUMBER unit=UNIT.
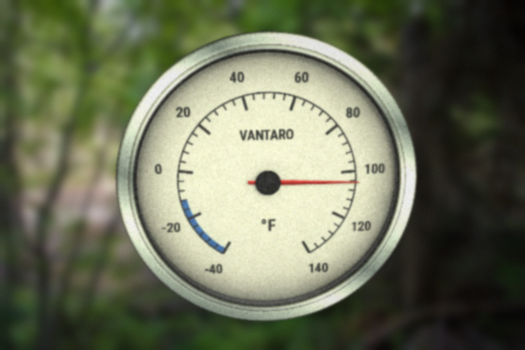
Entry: value=104 unit=°F
